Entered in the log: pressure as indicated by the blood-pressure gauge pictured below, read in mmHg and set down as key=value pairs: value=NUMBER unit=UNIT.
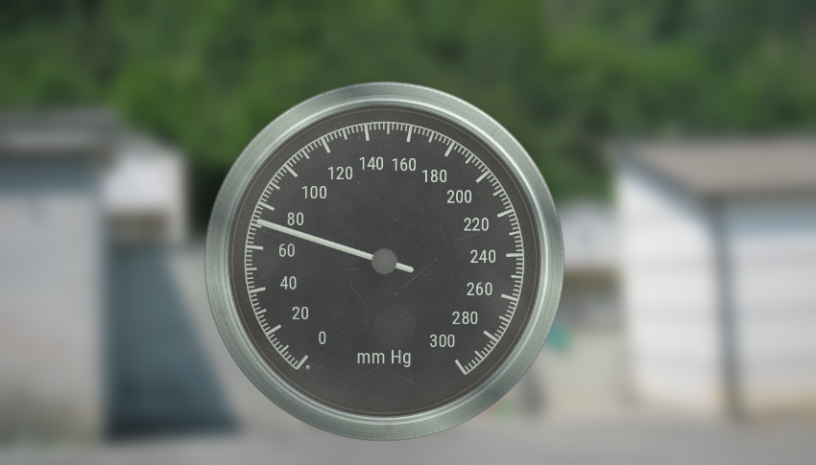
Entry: value=72 unit=mmHg
